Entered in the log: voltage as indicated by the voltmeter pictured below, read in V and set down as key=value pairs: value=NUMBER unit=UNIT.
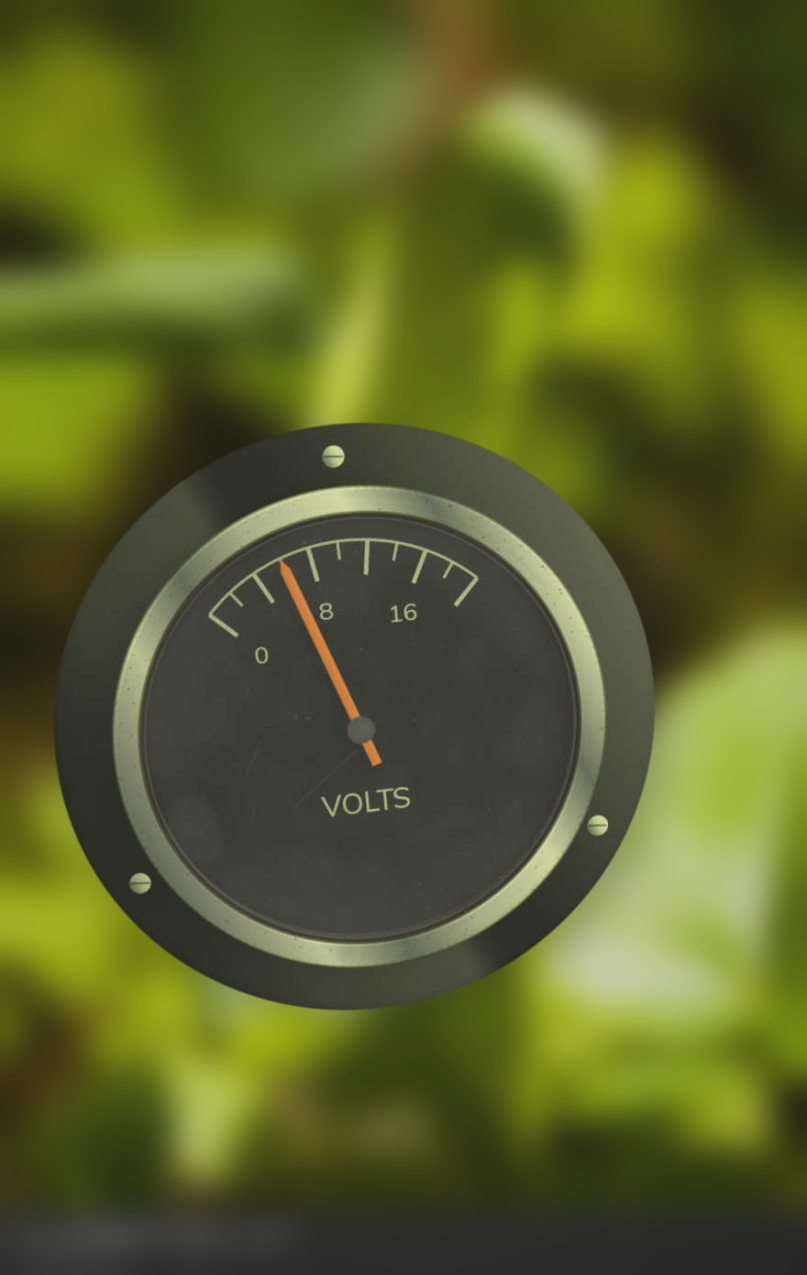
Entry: value=6 unit=V
